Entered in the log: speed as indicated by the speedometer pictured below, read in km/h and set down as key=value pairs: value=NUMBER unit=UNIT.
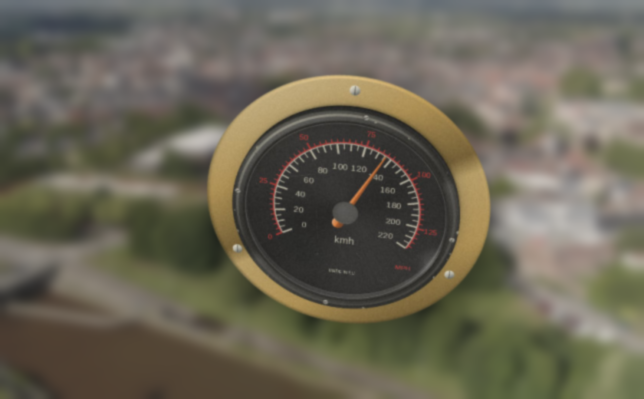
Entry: value=135 unit=km/h
